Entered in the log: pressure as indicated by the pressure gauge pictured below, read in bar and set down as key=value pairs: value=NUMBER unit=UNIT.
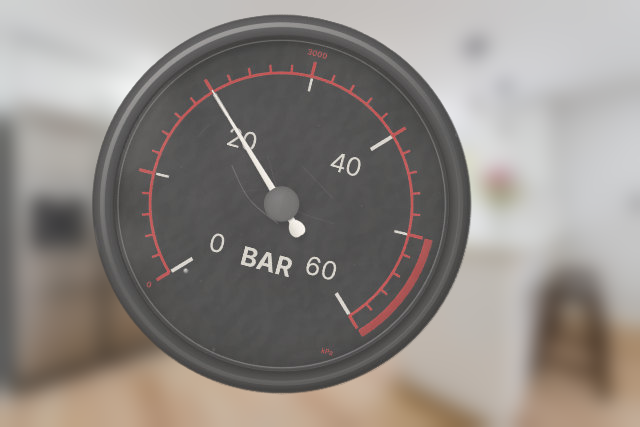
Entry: value=20 unit=bar
